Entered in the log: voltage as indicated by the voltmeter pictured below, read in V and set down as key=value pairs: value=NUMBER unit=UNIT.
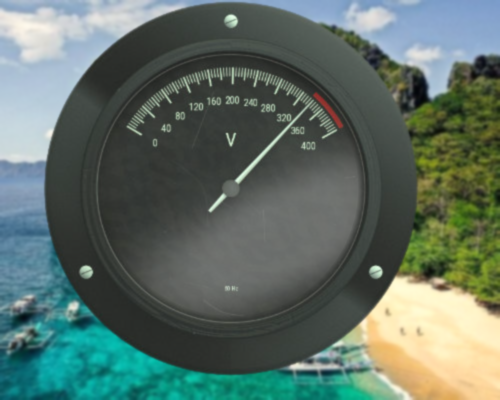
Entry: value=340 unit=V
